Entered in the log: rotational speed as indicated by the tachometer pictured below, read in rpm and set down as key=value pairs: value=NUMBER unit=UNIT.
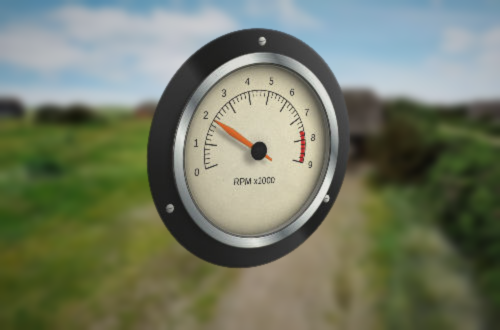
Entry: value=2000 unit=rpm
